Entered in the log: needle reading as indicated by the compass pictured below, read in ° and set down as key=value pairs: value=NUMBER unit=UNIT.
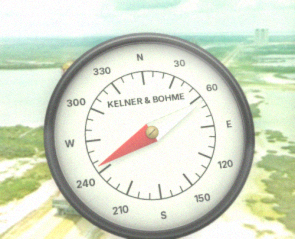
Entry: value=245 unit=°
